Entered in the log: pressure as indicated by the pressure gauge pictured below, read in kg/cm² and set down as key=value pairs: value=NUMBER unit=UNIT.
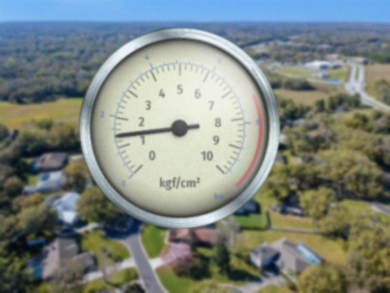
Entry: value=1.4 unit=kg/cm²
